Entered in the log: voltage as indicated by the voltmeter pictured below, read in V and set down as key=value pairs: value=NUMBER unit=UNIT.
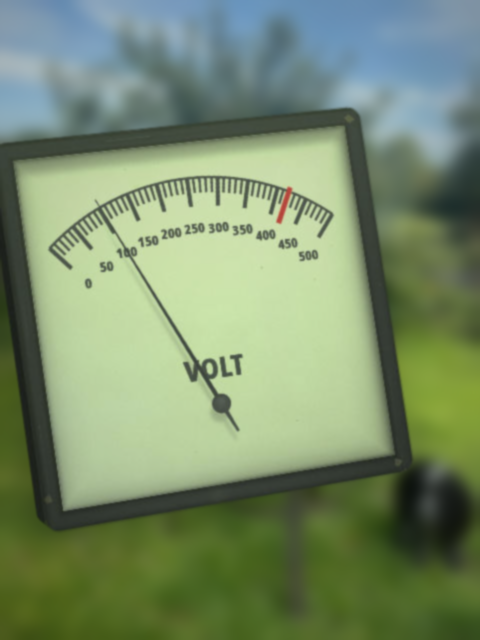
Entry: value=100 unit=V
